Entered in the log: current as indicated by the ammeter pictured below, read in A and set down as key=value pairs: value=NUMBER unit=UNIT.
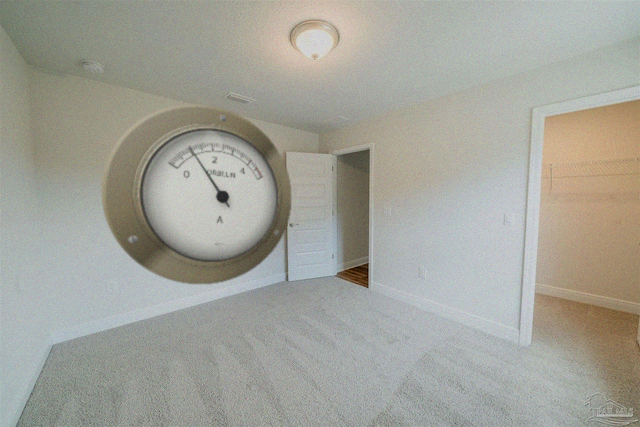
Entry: value=1 unit=A
